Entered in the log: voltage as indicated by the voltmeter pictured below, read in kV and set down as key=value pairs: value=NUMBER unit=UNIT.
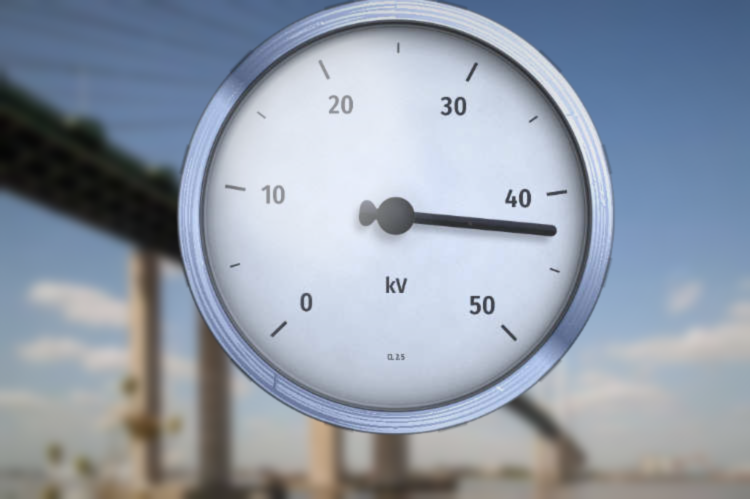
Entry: value=42.5 unit=kV
